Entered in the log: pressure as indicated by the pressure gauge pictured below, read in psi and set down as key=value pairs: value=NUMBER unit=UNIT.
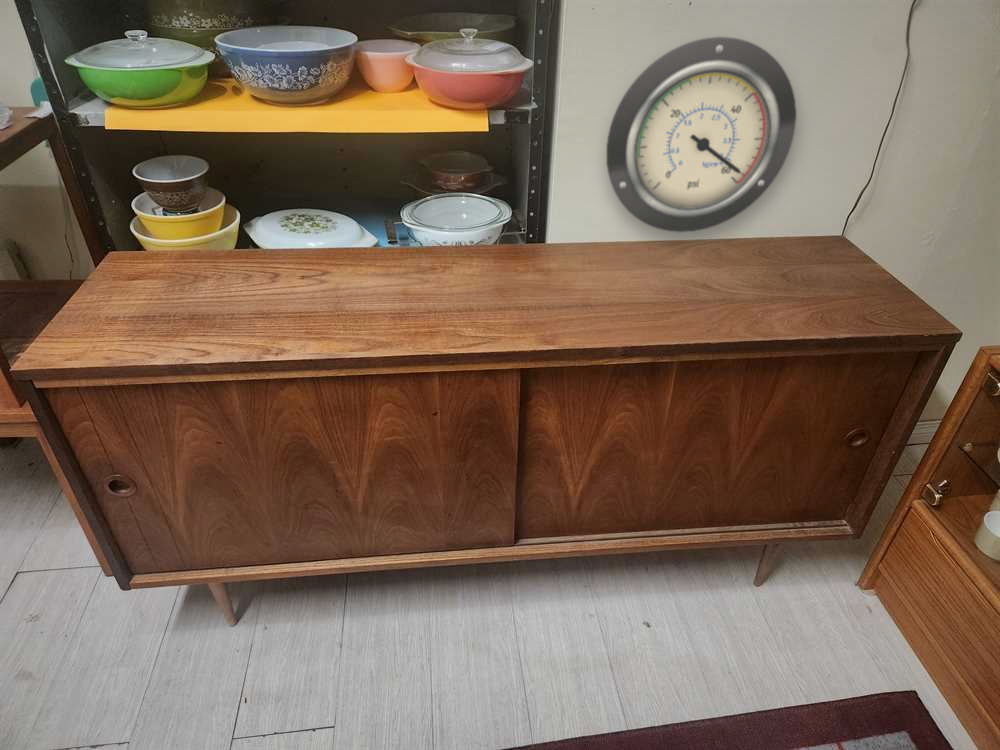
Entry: value=58 unit=psi
